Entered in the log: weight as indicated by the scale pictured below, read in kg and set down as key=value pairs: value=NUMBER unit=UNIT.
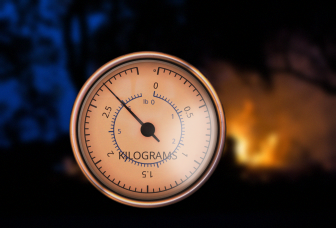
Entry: value=2.7 unit=kg
